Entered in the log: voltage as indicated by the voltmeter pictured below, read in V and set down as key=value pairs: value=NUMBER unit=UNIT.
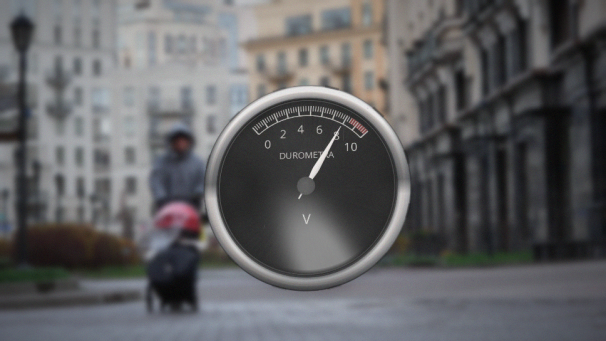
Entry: value=8 unit=V
